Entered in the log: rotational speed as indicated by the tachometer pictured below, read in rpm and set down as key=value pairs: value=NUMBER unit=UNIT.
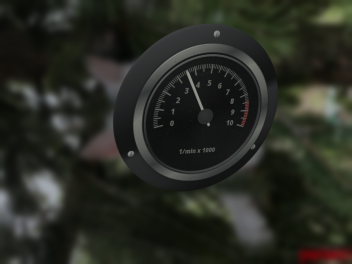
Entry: value=3500 unit=rpm
